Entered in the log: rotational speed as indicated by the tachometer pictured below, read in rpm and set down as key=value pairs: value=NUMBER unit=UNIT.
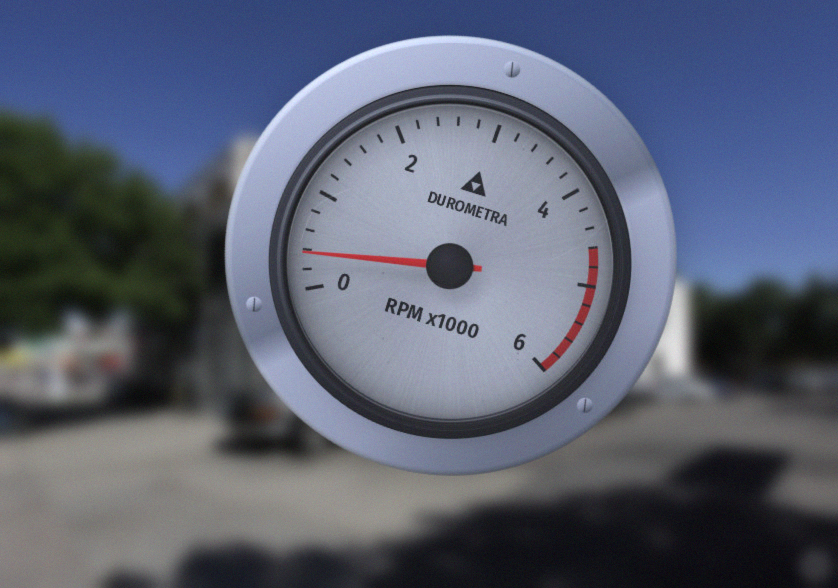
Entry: value=400 unit=rpm
